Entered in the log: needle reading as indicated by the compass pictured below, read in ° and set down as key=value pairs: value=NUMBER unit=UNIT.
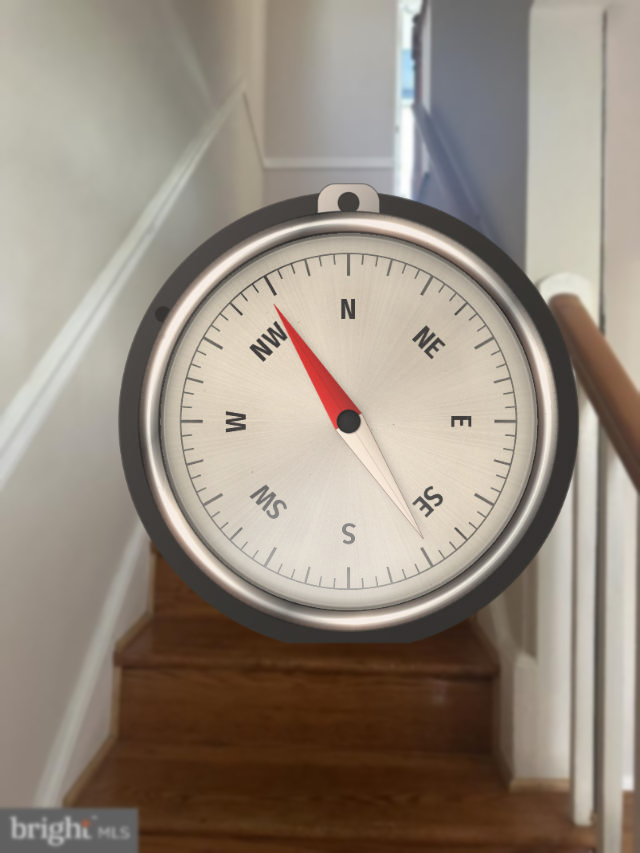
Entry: value=327.5 unit=°
